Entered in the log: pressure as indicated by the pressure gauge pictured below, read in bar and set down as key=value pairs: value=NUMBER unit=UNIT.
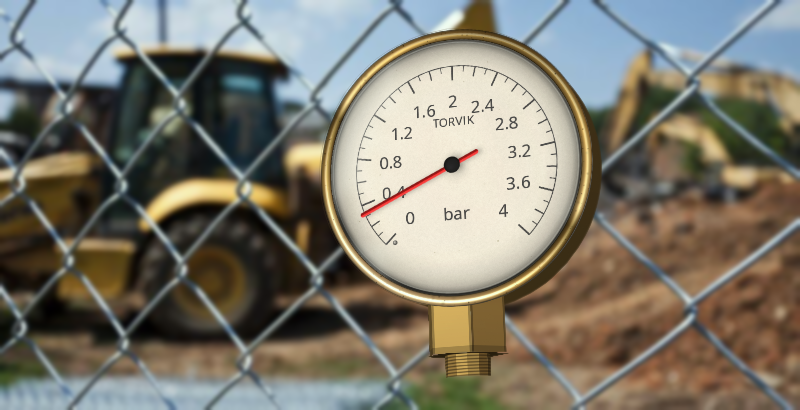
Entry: value=0.3 unit=bar
